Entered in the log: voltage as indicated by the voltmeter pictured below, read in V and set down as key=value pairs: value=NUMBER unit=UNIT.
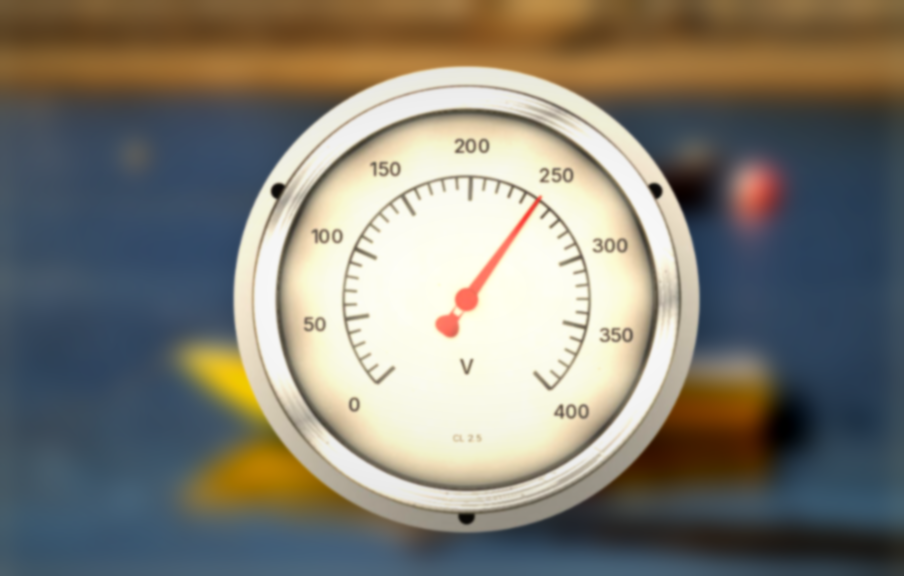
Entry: value=250 unit=V
